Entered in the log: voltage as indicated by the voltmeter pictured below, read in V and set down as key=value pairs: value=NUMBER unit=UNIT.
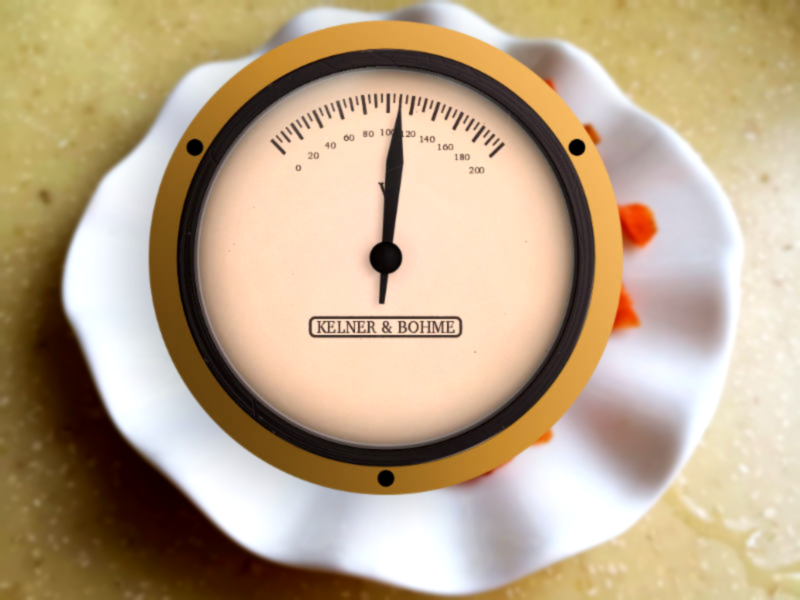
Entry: value=110 unit=V
